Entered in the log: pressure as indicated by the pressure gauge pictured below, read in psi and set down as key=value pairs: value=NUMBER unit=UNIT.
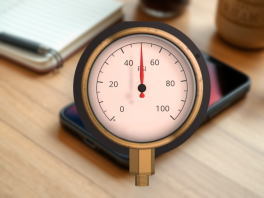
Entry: value=50 unit=psi
